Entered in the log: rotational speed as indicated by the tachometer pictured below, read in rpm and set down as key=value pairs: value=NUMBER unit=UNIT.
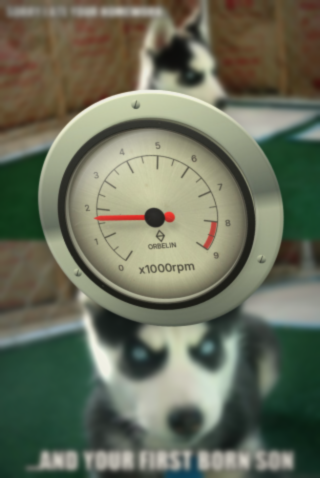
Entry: value=1750 unit=rpm
